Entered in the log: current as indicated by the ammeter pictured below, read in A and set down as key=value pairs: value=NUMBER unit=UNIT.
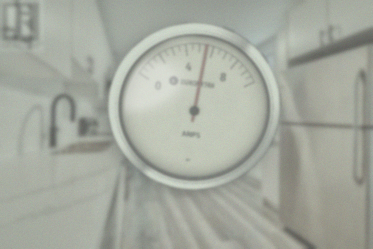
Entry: value=5.5 unit=A
